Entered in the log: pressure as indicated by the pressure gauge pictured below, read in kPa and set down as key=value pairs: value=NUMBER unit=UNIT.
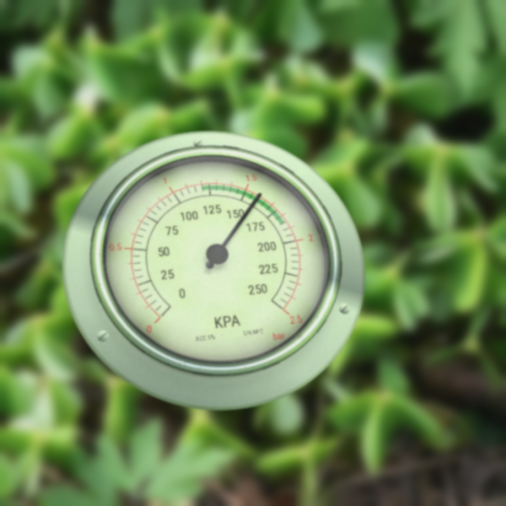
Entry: value=160 unit=kPa
